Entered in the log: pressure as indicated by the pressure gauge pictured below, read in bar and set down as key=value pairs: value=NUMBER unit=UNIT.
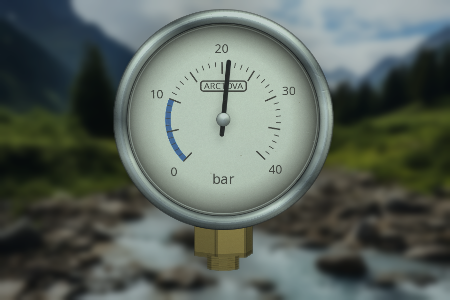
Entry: value=21 unit=bar
